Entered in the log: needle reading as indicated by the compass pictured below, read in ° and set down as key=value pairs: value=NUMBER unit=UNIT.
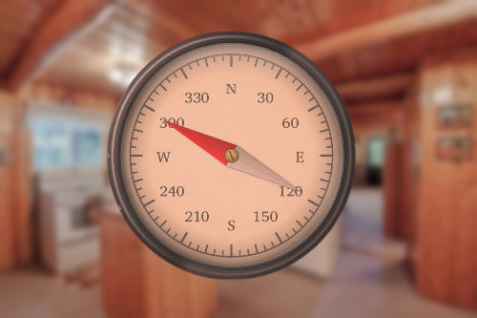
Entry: value=297.5 unit=°
